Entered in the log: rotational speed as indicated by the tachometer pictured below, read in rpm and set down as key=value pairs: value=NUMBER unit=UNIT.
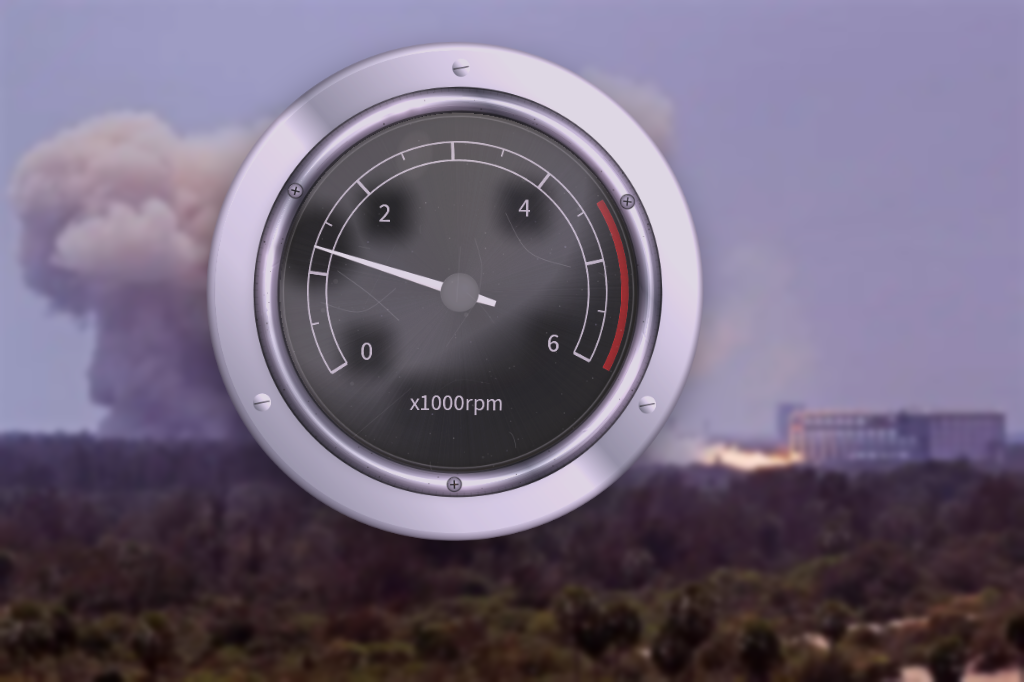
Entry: value=1250 unit=rpm
